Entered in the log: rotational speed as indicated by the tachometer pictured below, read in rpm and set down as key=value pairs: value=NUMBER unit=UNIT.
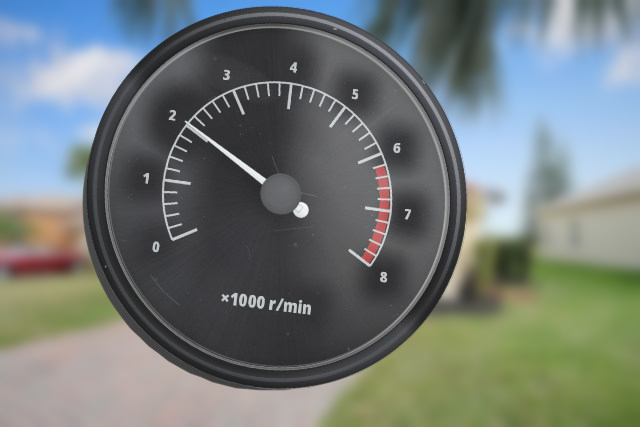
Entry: value=2000 unit=rpm
